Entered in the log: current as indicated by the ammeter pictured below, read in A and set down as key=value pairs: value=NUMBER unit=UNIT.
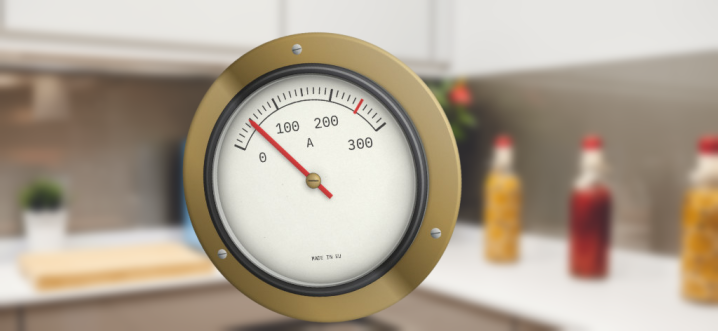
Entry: value=50 unit=A
